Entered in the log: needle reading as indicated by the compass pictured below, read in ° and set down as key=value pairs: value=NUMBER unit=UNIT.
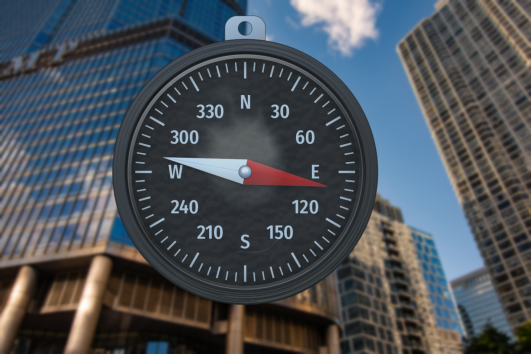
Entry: value=100 unit=°
